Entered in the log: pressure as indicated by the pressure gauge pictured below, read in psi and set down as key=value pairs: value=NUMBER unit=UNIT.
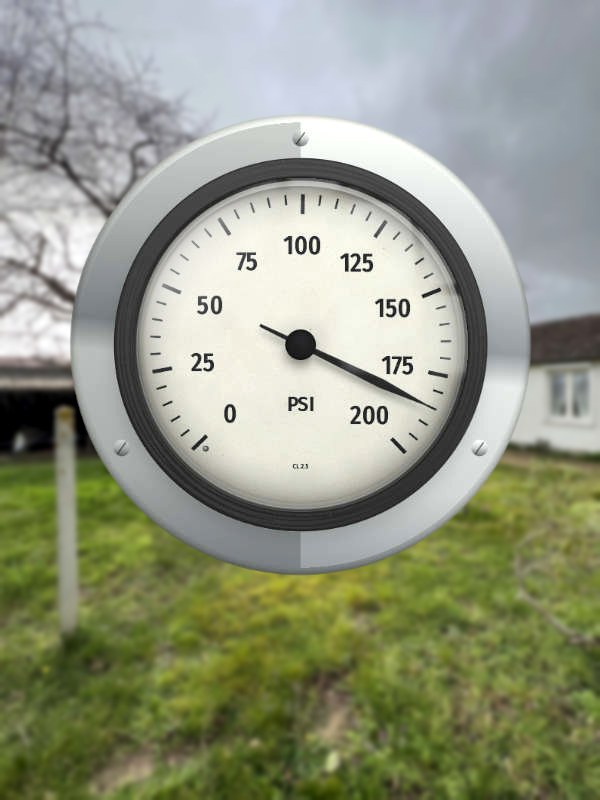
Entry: value=185 unit=psi
